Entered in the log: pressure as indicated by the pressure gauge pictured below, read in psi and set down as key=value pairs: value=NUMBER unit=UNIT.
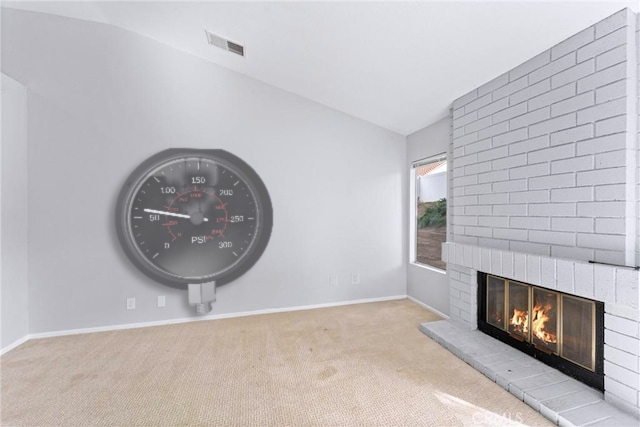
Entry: value=60 unit=psi
